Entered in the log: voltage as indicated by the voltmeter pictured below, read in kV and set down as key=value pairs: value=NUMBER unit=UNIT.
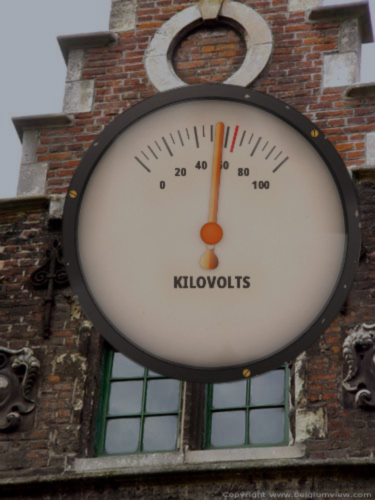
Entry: value=55 unit=kV
